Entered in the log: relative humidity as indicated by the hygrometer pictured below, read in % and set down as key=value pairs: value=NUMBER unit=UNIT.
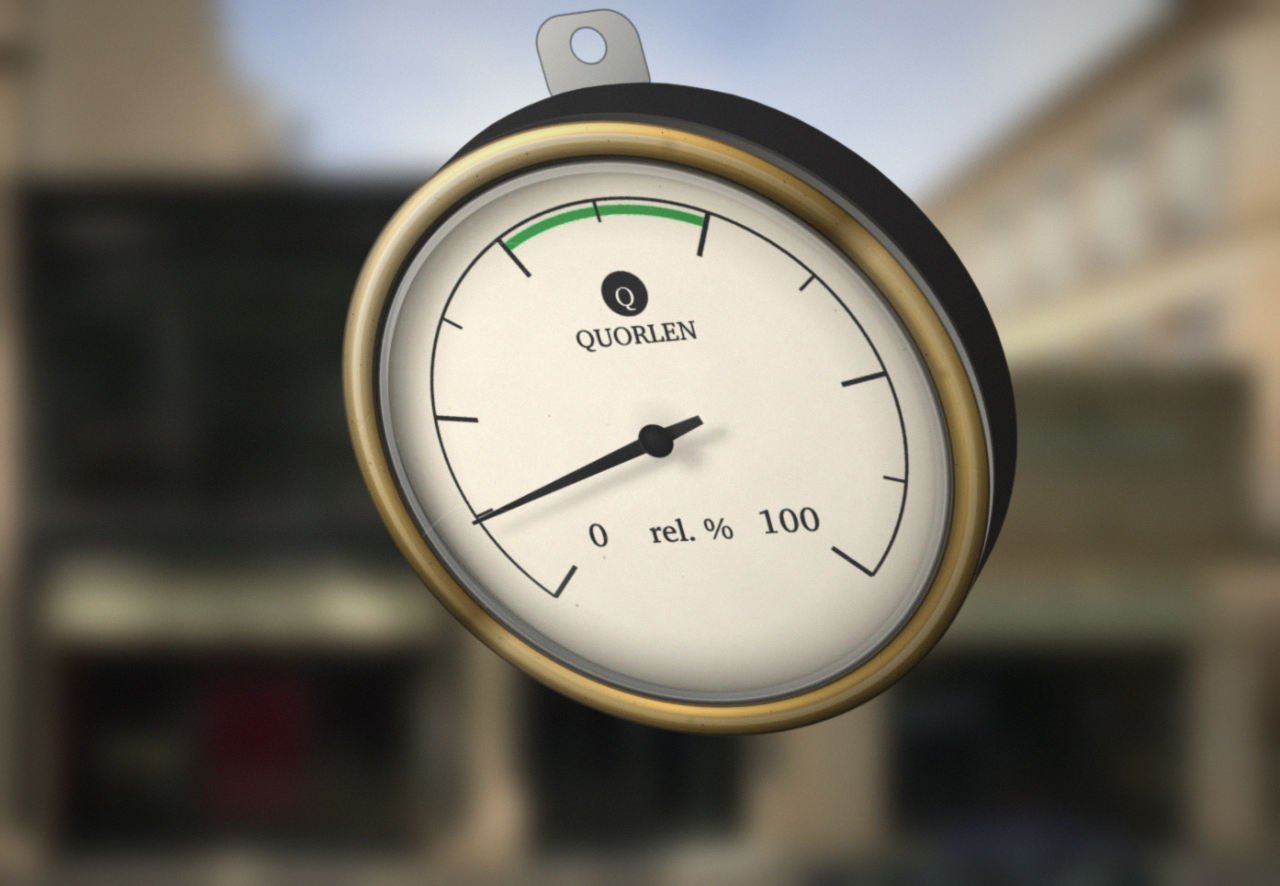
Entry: value=10 unit=%
